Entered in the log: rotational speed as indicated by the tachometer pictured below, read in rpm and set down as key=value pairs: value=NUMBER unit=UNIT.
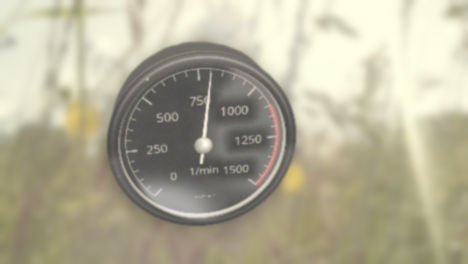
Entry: value=800 unit=rpm
